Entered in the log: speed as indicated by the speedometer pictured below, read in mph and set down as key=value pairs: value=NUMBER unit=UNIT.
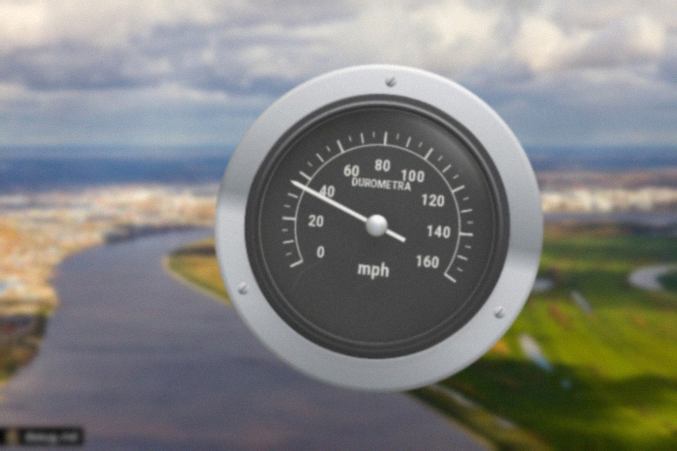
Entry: value=35 unit=mph
